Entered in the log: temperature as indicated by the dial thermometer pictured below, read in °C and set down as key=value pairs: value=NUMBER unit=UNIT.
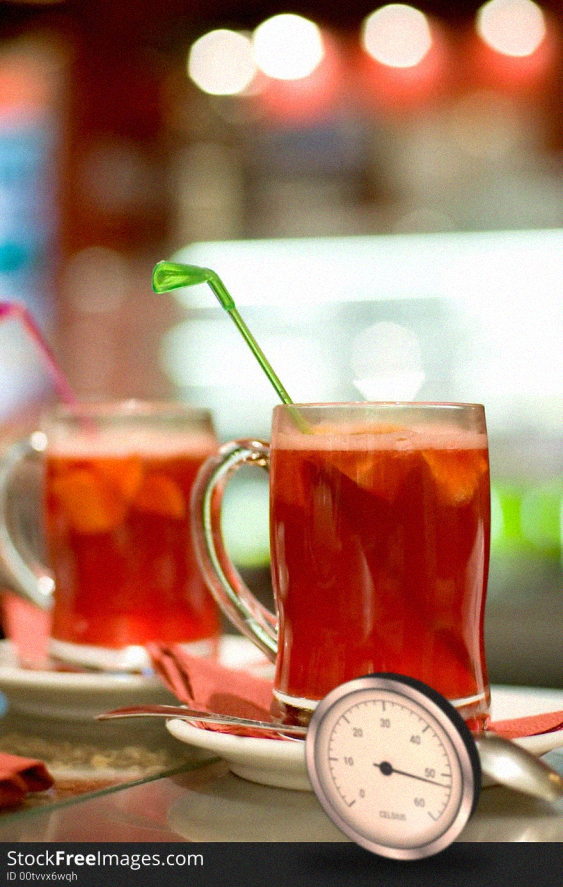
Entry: value=52 unit=°C
